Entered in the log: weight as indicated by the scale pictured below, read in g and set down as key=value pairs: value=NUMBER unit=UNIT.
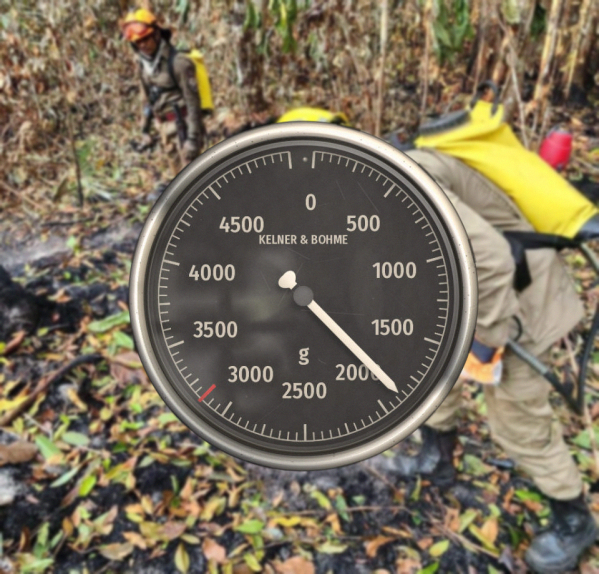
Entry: value=1875 unit=g
